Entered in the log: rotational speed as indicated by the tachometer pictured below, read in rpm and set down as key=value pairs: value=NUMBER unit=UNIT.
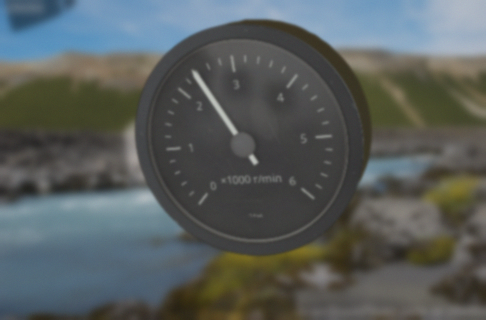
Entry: value=2400 unit=rpm
